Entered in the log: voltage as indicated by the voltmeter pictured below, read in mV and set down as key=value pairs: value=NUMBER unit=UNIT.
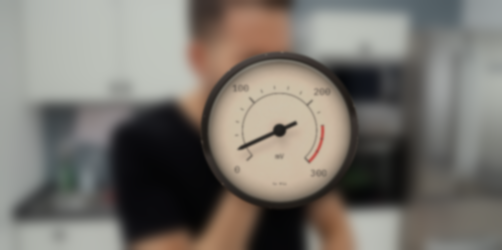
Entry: value=20 unit=mV
